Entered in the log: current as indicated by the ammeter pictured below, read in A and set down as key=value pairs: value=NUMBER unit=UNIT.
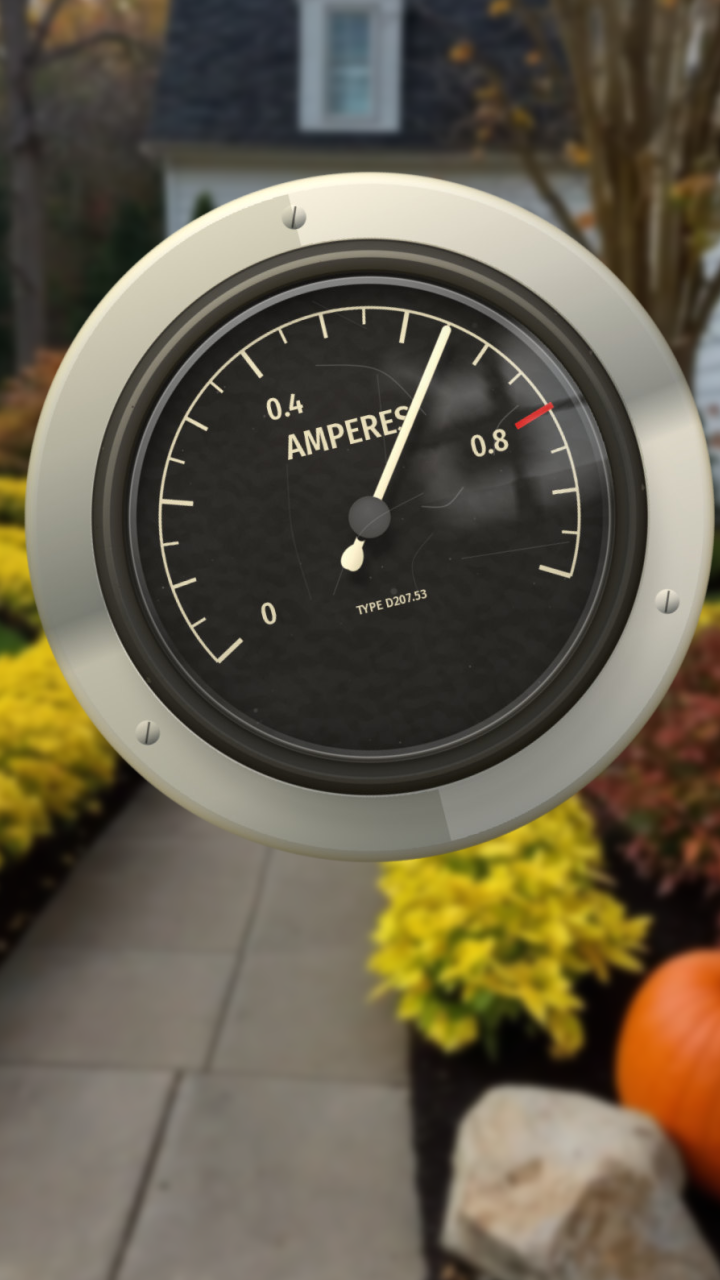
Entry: value=0.65 unit=A
